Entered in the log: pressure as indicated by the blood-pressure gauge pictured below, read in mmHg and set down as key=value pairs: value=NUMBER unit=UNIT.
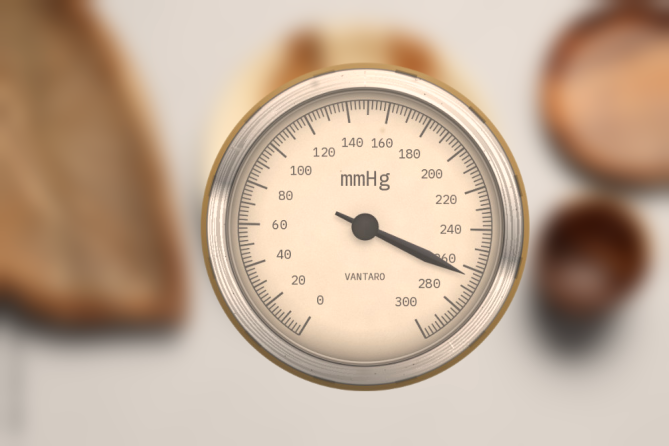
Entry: value=264 unit=mmHg
